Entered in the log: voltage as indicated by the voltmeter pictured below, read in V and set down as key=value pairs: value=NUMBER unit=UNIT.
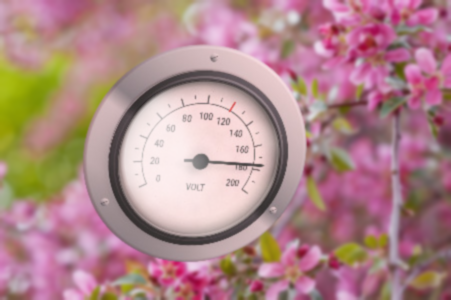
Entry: value=175 unit=V
